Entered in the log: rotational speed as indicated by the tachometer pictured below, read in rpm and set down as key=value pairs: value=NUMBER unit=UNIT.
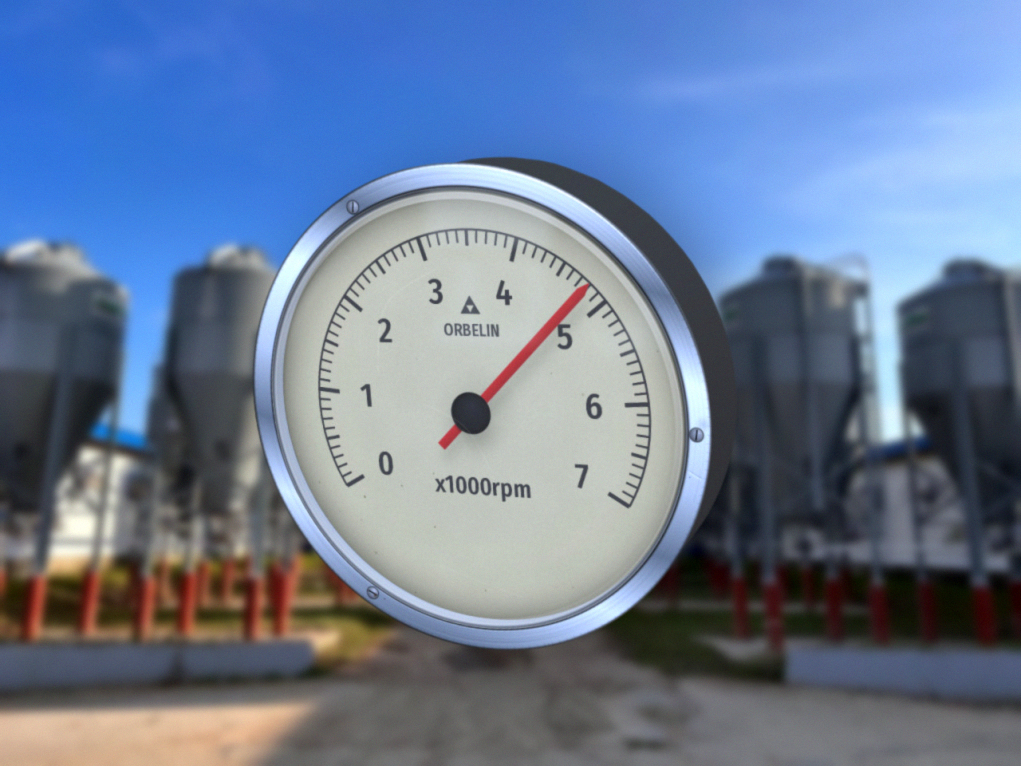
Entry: value=4800 unit=rpm
